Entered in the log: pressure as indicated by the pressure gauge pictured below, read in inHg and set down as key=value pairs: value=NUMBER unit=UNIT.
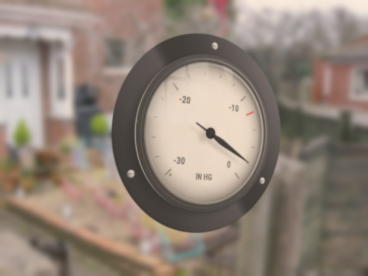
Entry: value=-2 unit=inHg
